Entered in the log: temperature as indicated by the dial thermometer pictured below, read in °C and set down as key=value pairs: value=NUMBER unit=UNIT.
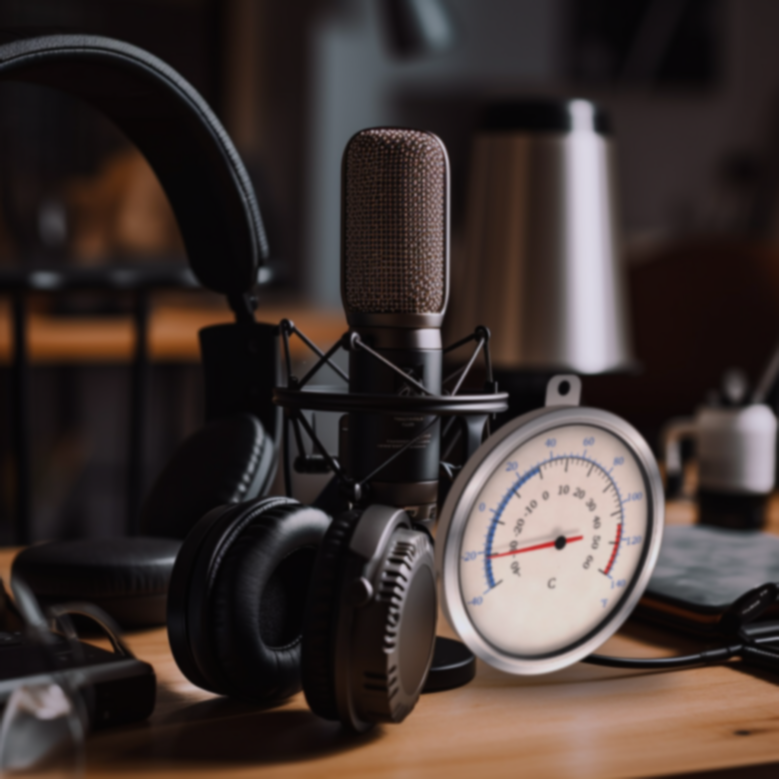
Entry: value=-30 unit=°C
